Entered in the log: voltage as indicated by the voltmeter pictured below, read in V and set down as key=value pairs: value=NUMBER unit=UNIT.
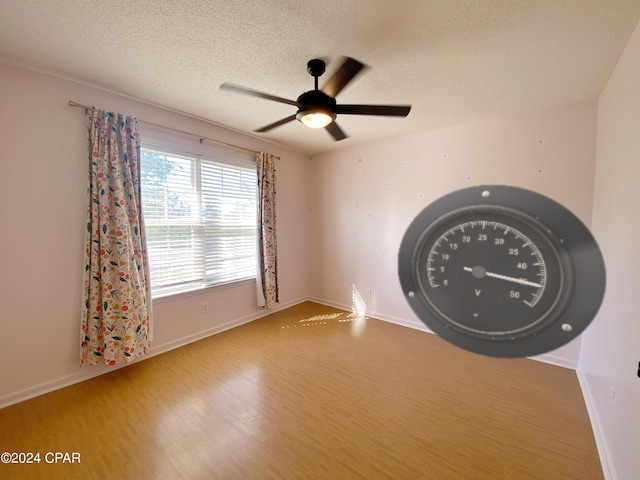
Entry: value=45 unit=V
